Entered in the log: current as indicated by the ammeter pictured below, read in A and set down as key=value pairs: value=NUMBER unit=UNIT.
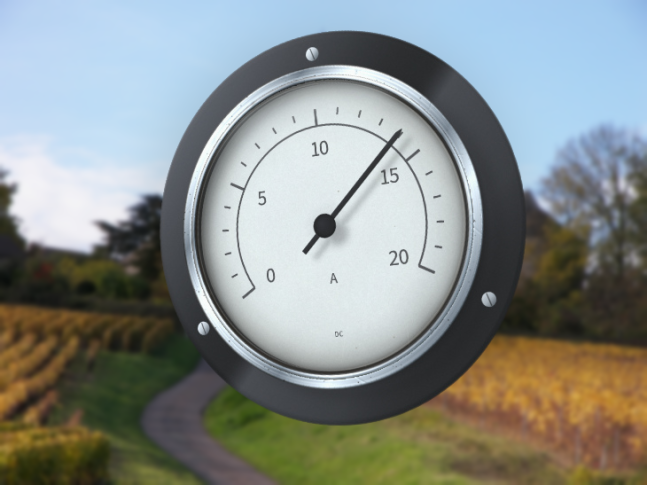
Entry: value=14 unit=A
